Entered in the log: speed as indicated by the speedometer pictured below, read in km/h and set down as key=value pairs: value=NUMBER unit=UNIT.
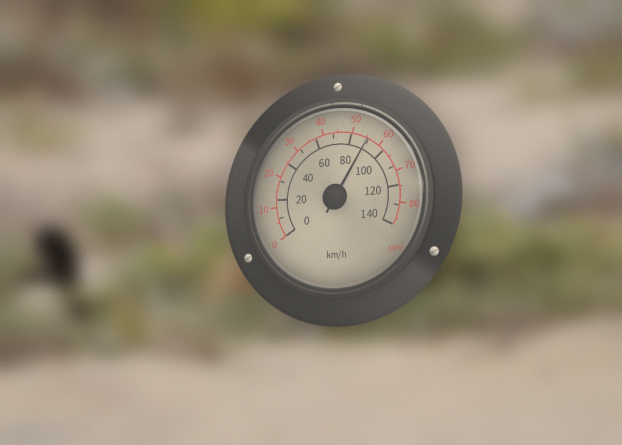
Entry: value=90 unit=km/h
